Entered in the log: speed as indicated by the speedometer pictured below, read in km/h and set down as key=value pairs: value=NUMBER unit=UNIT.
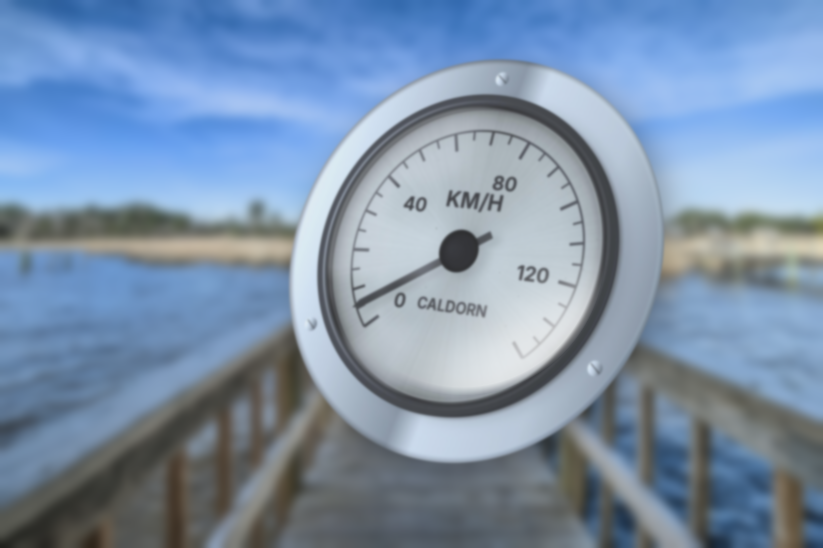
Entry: value=5 unit=km/h
